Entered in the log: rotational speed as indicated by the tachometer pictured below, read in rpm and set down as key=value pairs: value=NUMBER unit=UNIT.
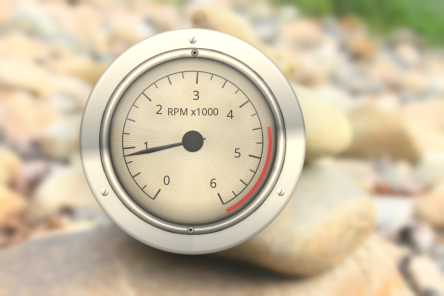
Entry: value=875 unit=rpm
